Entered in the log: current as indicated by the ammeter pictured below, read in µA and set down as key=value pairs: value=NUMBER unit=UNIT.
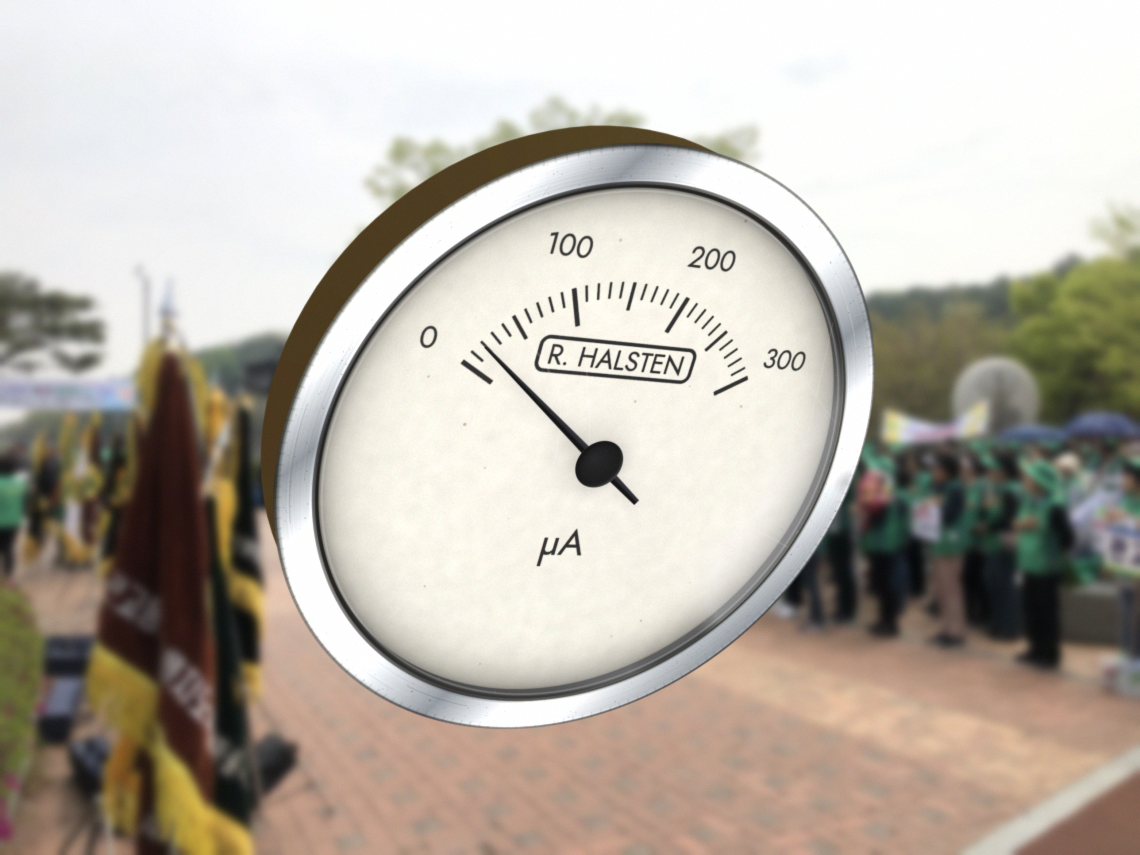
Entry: value=20 unit=µA
